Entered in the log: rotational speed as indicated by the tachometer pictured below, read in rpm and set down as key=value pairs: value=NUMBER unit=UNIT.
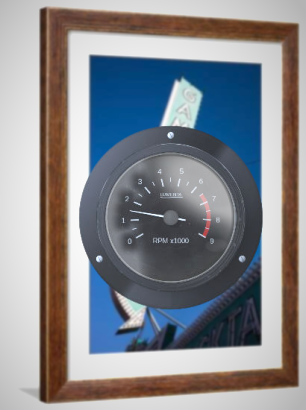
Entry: value=1500 unit=rpm
